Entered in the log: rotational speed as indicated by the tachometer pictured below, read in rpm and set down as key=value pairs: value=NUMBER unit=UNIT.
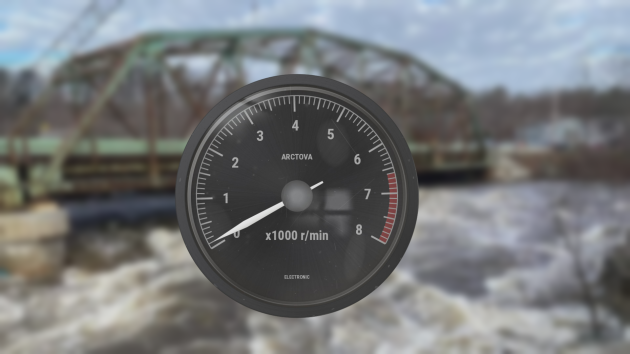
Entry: value=100 unit=rpm
